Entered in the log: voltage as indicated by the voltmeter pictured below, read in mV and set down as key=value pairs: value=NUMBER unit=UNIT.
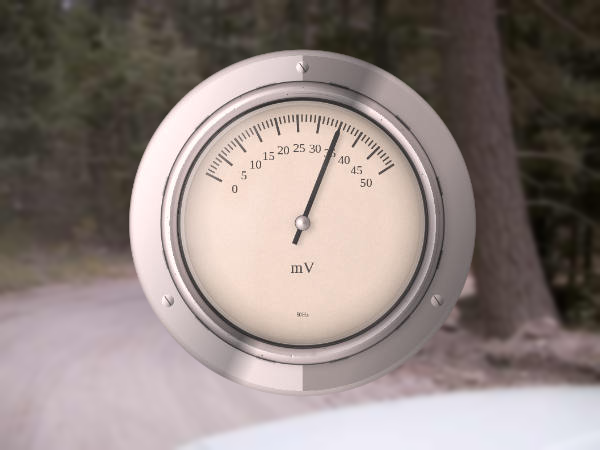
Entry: value=35 unit=mV
